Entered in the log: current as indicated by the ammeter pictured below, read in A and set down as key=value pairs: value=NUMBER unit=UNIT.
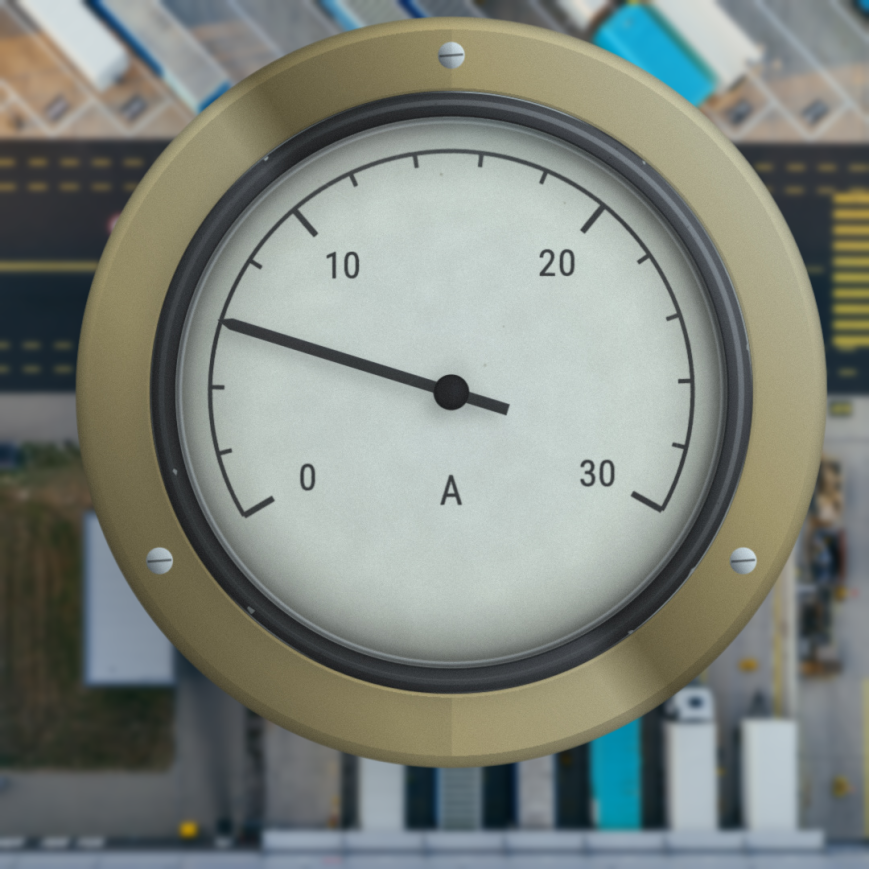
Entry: value=6 unit=A
